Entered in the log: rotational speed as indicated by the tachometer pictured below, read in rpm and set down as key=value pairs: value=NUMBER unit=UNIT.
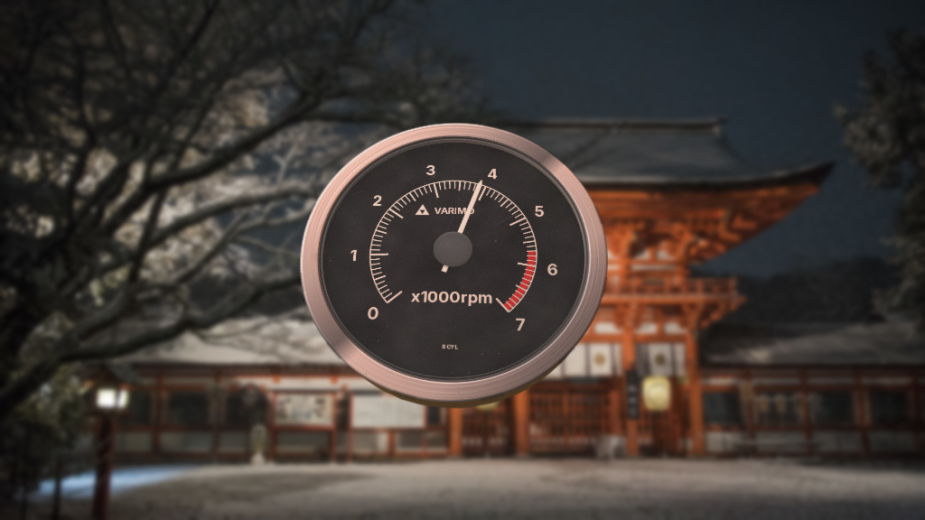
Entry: value=3900 unit=rpm
